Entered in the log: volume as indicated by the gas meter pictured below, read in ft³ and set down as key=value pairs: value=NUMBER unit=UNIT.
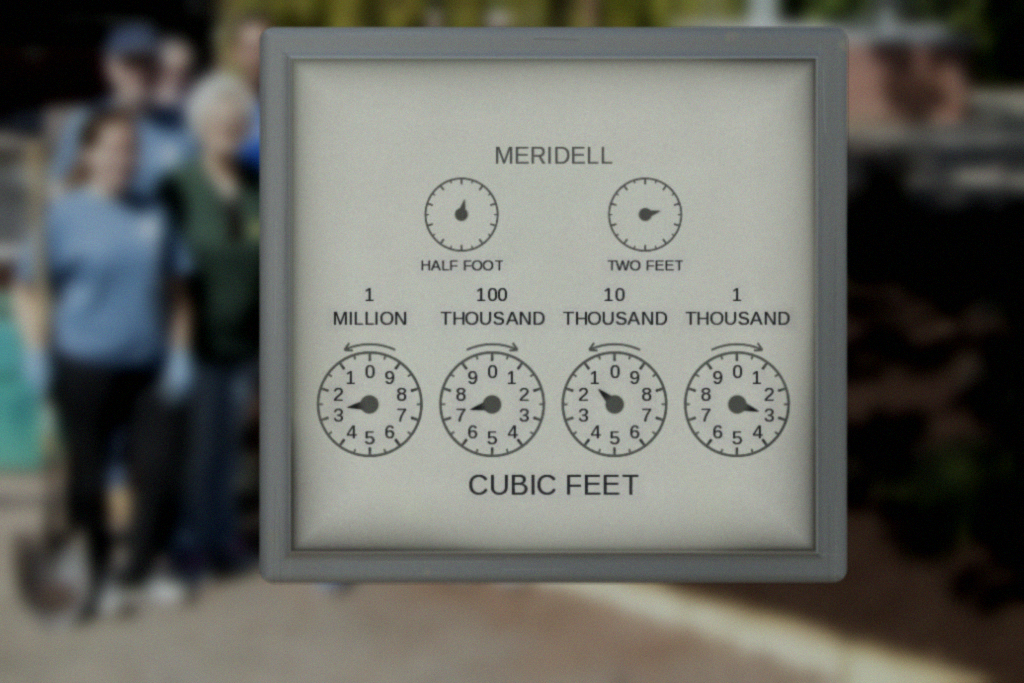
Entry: value=271300 unit=ft³
